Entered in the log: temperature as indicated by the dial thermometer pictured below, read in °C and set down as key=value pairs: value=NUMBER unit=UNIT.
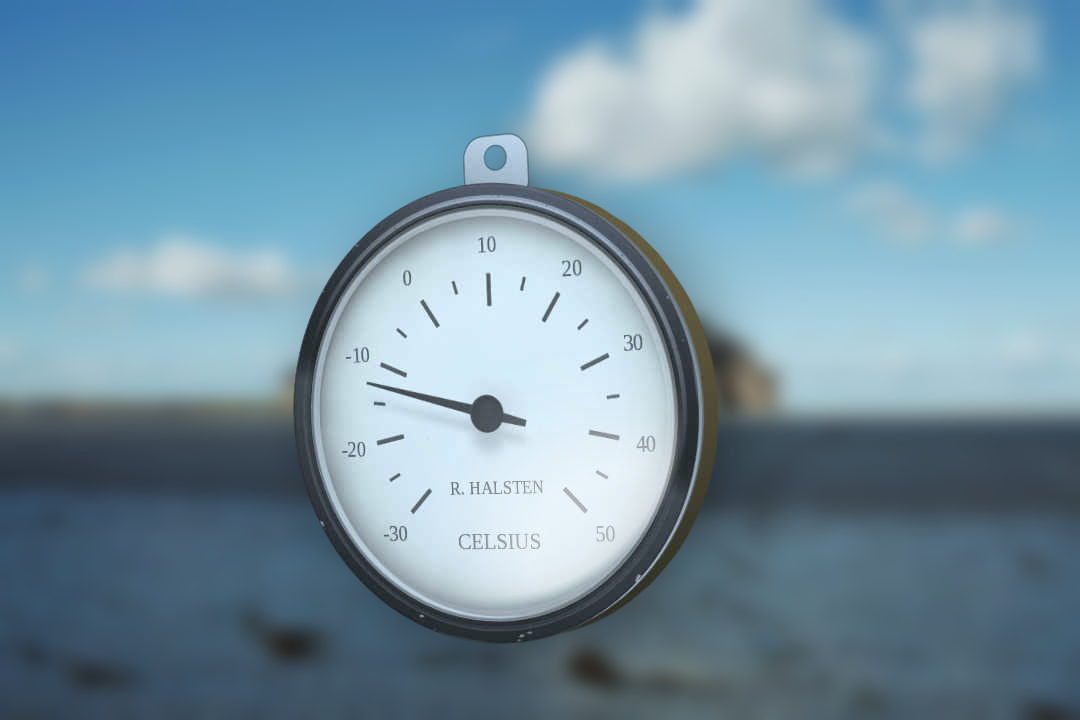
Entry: value=-12.5 unit=°C
